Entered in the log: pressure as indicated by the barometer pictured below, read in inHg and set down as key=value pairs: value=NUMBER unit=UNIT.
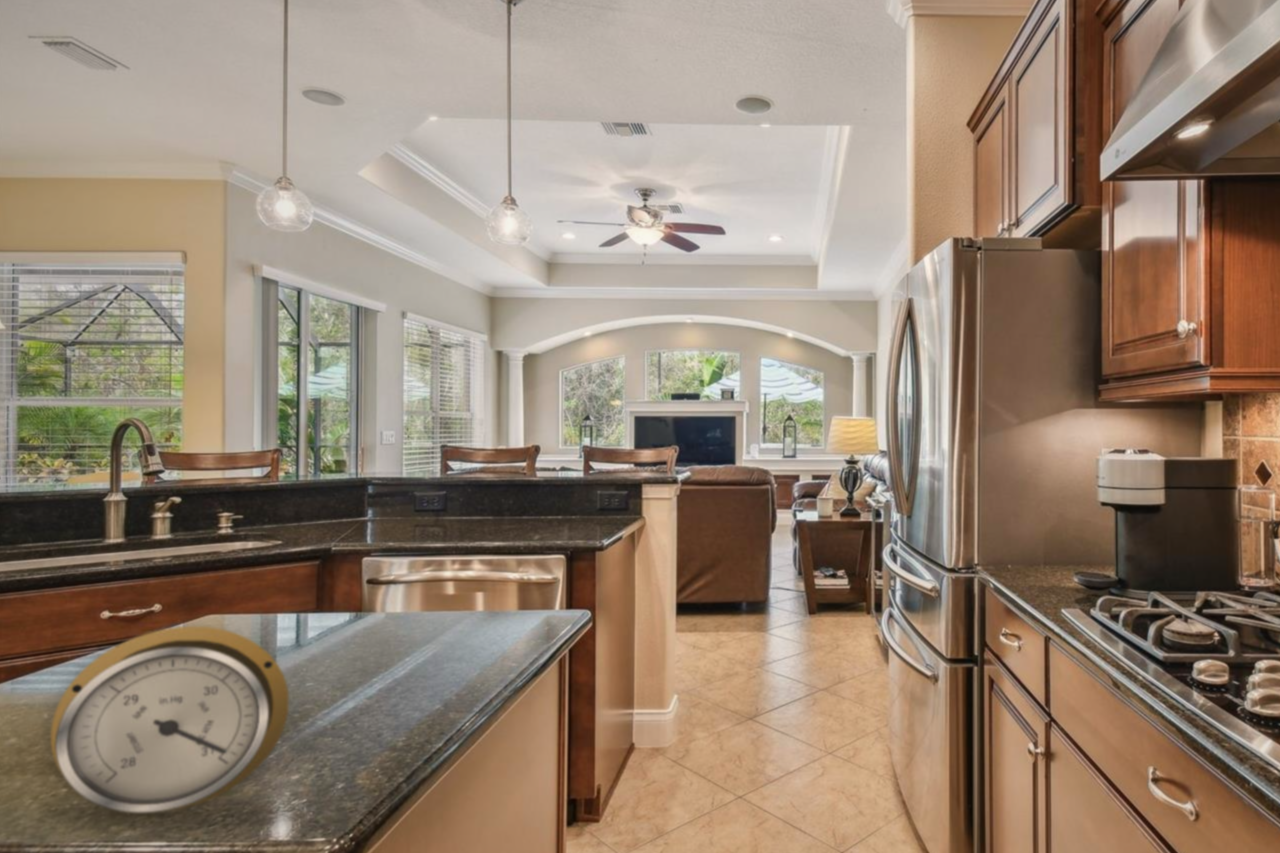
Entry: value=30.9 unit=inHg
